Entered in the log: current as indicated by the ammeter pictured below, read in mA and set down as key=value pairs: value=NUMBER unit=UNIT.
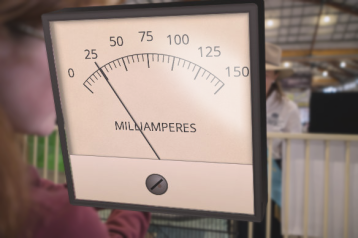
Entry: value=25 unit=mA
